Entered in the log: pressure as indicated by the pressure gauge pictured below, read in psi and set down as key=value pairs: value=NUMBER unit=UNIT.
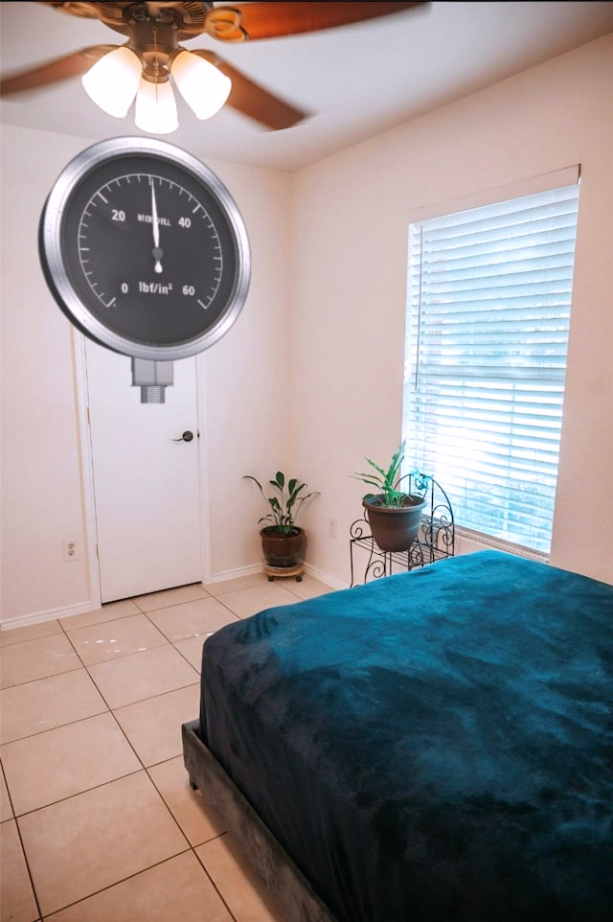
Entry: value=30 unit=psi
